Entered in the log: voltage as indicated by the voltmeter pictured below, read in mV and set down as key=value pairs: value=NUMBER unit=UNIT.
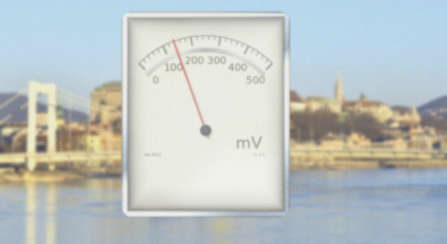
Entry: value=140 unit=mV
